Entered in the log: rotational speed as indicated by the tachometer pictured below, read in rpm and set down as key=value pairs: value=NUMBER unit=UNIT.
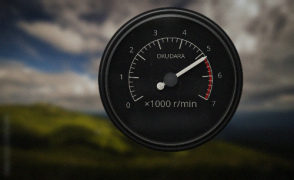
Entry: value=5200 unit=rpm
